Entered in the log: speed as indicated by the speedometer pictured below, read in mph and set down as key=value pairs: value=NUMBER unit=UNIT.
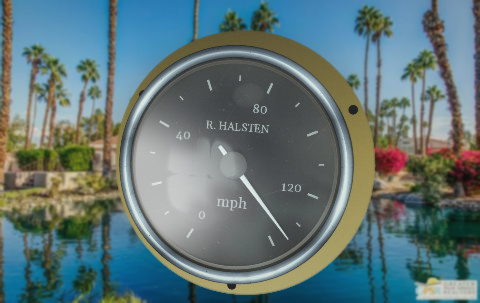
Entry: value=135 unit=mph
